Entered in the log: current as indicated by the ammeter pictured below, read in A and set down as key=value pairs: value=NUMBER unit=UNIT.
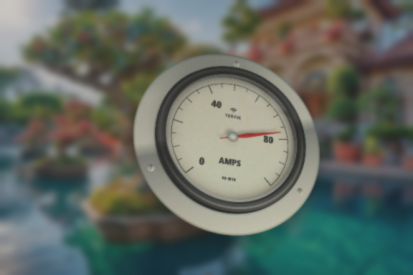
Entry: value=77.5 unit=A
